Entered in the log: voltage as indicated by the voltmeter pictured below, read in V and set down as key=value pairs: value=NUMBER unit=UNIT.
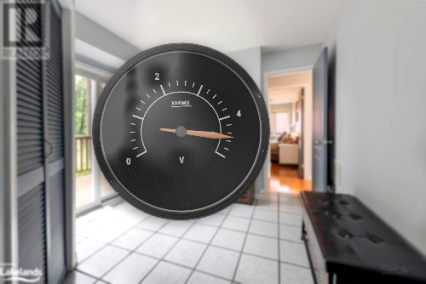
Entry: value=4.5 unit=V
